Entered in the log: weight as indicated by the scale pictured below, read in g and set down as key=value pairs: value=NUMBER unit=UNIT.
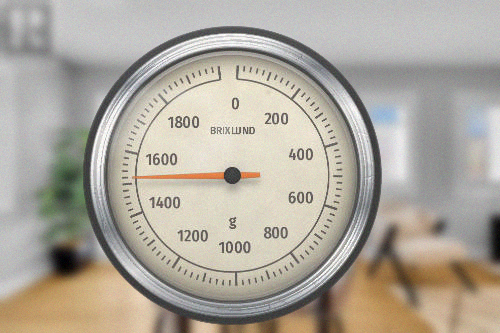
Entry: value=1520 unit=g
